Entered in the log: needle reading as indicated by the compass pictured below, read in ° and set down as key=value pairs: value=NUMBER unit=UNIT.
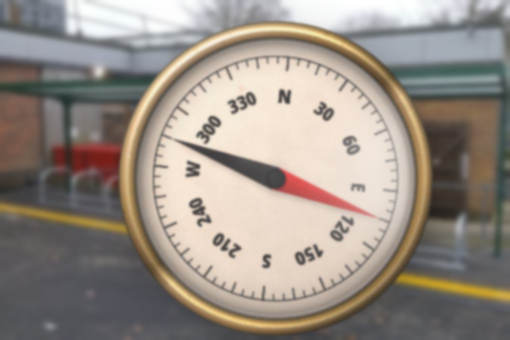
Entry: value=105 unit=°
